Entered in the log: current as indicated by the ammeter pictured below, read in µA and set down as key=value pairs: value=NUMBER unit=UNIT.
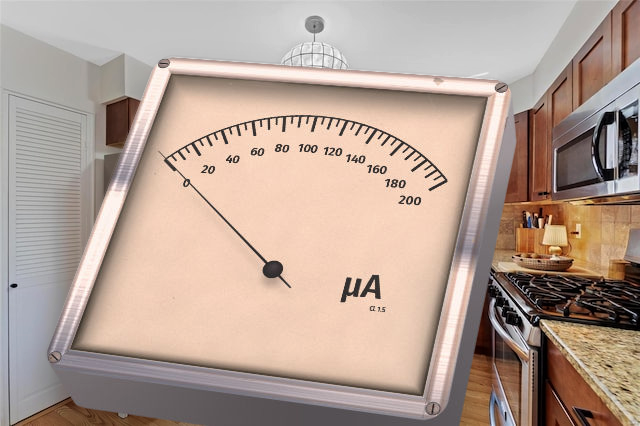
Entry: value=0 unit=µA
